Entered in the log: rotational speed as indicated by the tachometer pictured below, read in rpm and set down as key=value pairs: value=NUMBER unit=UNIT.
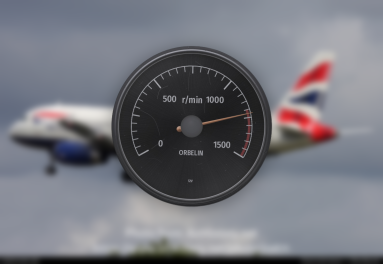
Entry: value=1225 unit=rpm
